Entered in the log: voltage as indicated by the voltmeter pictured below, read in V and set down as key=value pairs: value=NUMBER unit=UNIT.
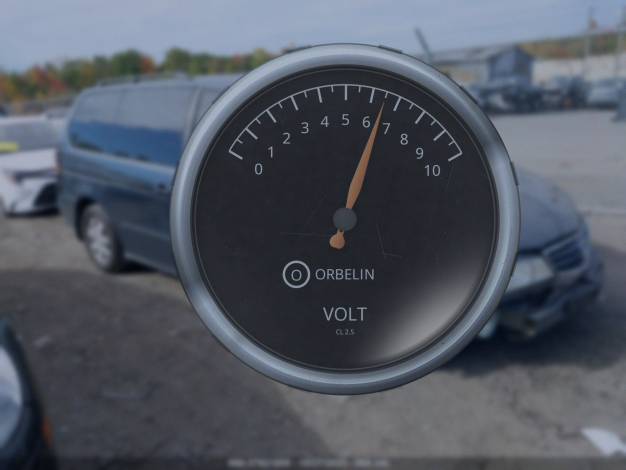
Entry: value=6.5 unit=V
